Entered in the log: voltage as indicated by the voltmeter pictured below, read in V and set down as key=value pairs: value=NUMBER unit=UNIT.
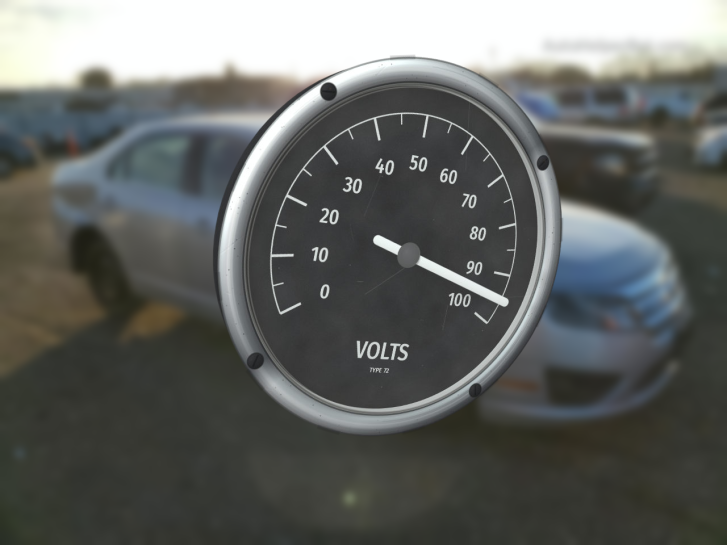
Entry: value=95 unit=V
